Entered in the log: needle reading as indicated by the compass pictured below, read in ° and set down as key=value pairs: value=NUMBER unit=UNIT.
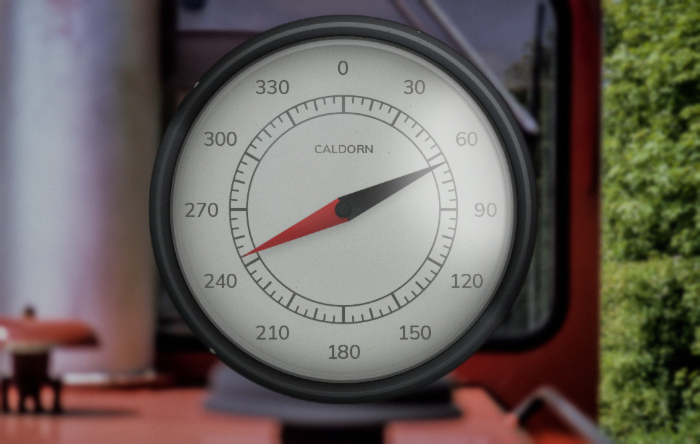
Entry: value=245 unit=°
